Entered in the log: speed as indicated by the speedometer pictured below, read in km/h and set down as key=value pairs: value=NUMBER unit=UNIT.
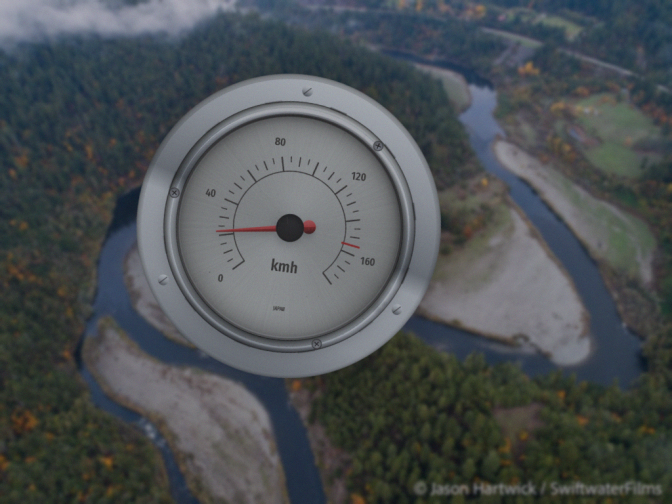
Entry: value=22.5 unit=km/h
